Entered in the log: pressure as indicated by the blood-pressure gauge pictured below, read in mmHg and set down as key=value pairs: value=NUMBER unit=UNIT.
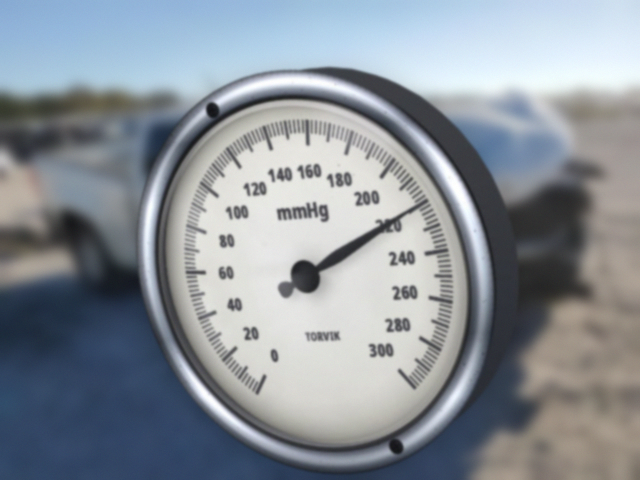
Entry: value=220 unit=mmHg
